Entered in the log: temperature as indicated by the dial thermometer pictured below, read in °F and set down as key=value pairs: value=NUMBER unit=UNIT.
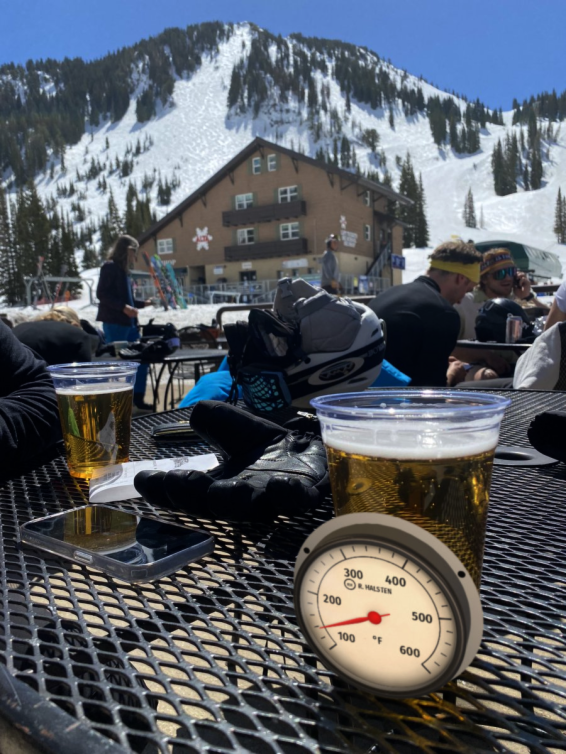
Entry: value=140 unit=°F
